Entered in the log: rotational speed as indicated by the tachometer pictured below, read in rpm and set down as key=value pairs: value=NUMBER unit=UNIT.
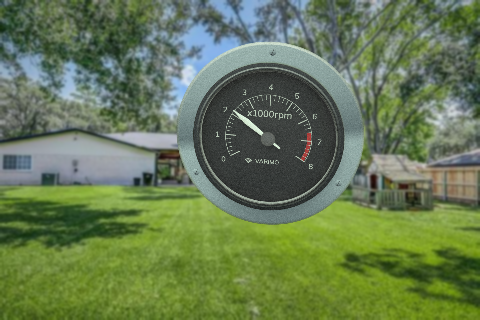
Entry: value=2200 unit=rpm
